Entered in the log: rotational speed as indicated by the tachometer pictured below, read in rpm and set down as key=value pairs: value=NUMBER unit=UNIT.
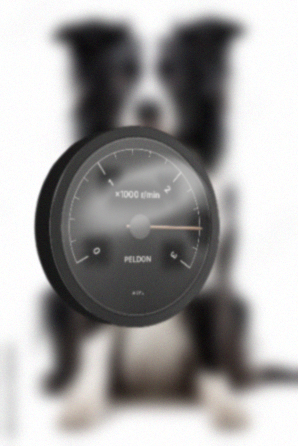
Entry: value=2600 unit=rpm
